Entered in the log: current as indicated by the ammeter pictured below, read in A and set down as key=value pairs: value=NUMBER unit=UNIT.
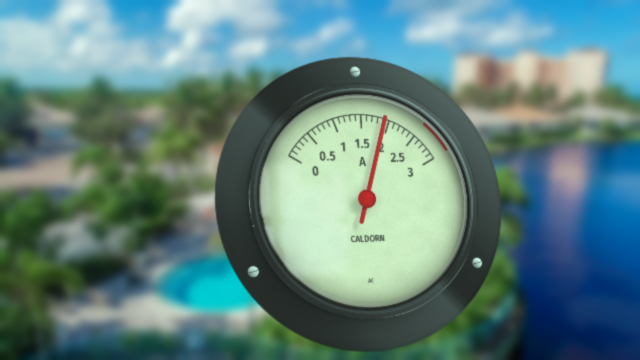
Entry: value=1.9 unit=A
